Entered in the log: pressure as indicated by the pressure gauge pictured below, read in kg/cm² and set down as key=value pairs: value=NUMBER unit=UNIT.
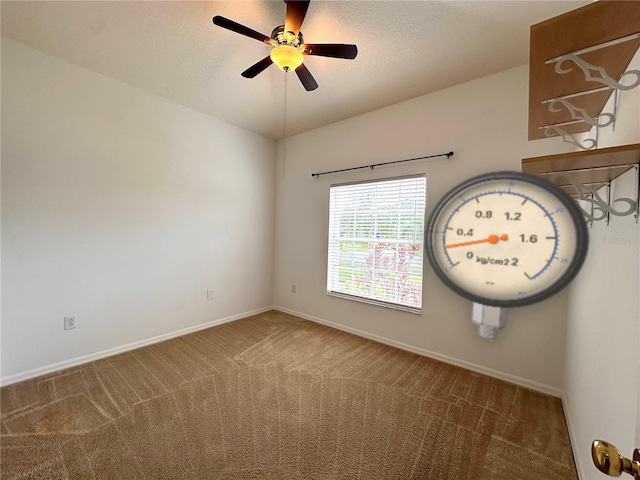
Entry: value=0.2 unit=kg/cm²
